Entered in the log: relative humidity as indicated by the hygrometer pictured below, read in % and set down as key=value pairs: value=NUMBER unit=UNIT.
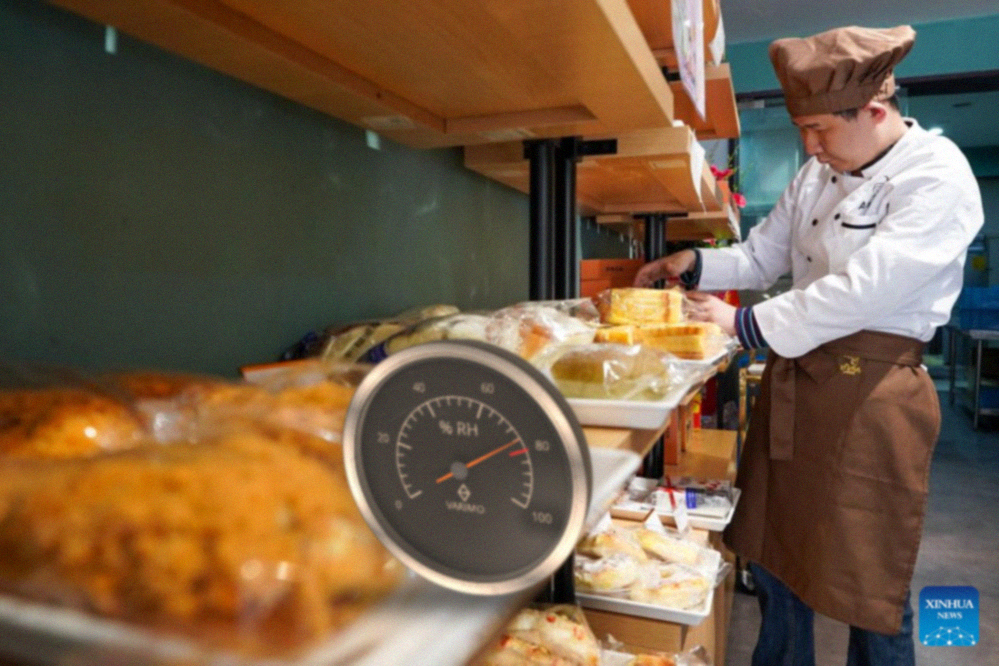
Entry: value=76 unit=%
